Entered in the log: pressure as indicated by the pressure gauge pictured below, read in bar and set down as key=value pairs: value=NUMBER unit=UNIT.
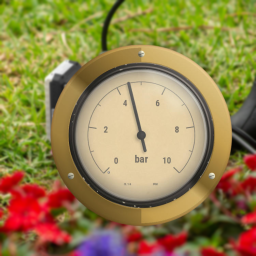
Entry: value=4.5 unit=bar
